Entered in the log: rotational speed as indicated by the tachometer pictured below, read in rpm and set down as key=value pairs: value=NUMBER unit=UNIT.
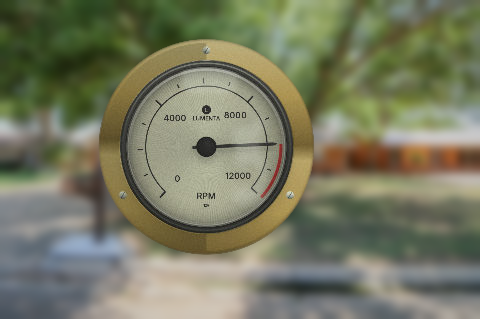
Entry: value=10000 unit=rpm
